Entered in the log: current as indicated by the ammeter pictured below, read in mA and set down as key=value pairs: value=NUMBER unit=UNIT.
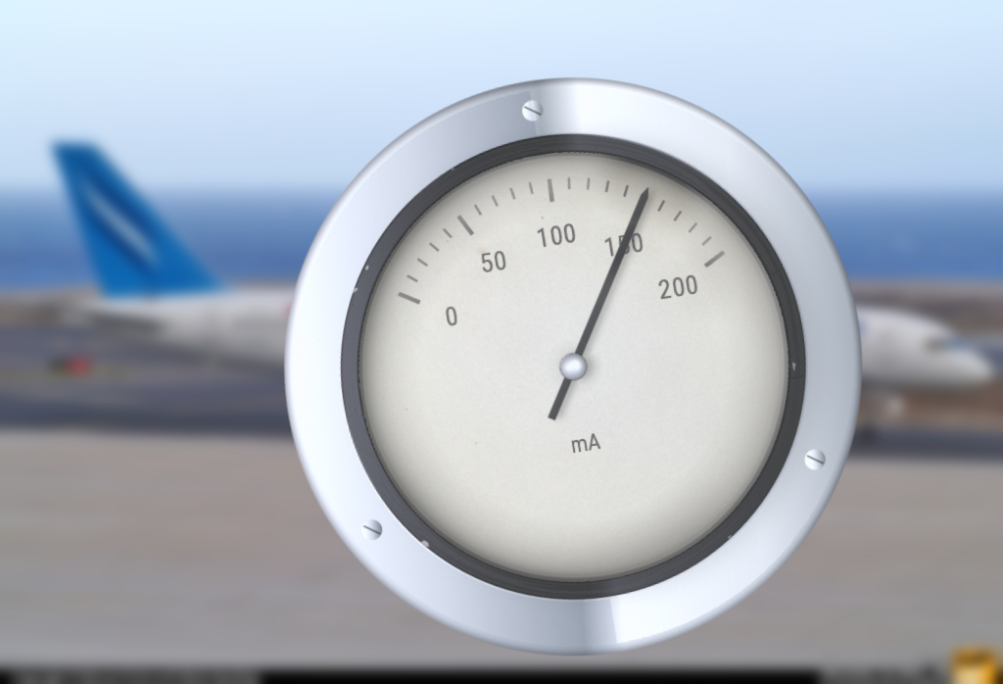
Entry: value=150 unit=mA
